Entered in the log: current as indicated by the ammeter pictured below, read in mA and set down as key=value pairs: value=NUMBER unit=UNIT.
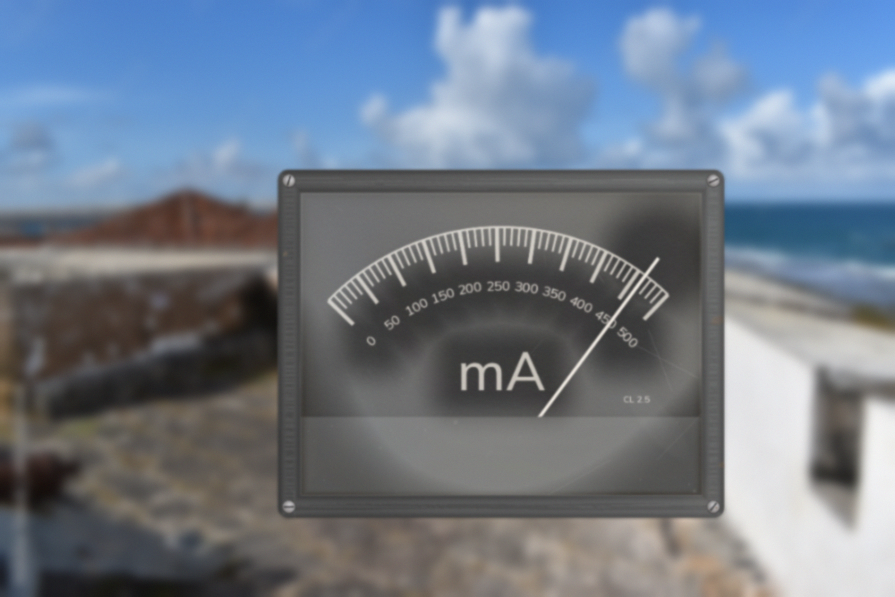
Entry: value=460 unit=mA
